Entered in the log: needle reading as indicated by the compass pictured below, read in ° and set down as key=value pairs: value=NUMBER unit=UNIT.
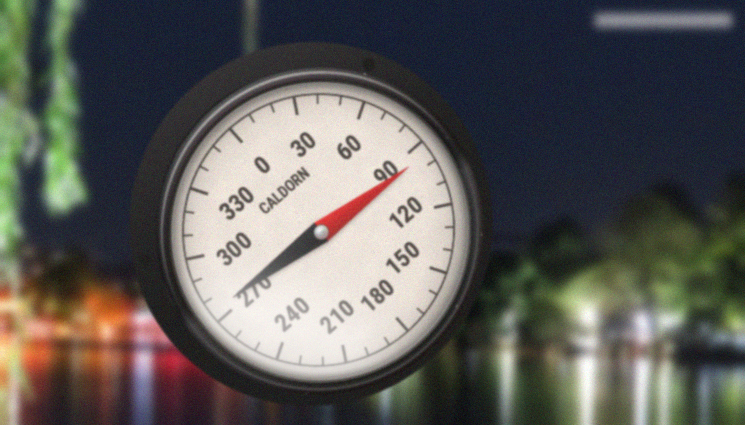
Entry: value=95 unit=°
